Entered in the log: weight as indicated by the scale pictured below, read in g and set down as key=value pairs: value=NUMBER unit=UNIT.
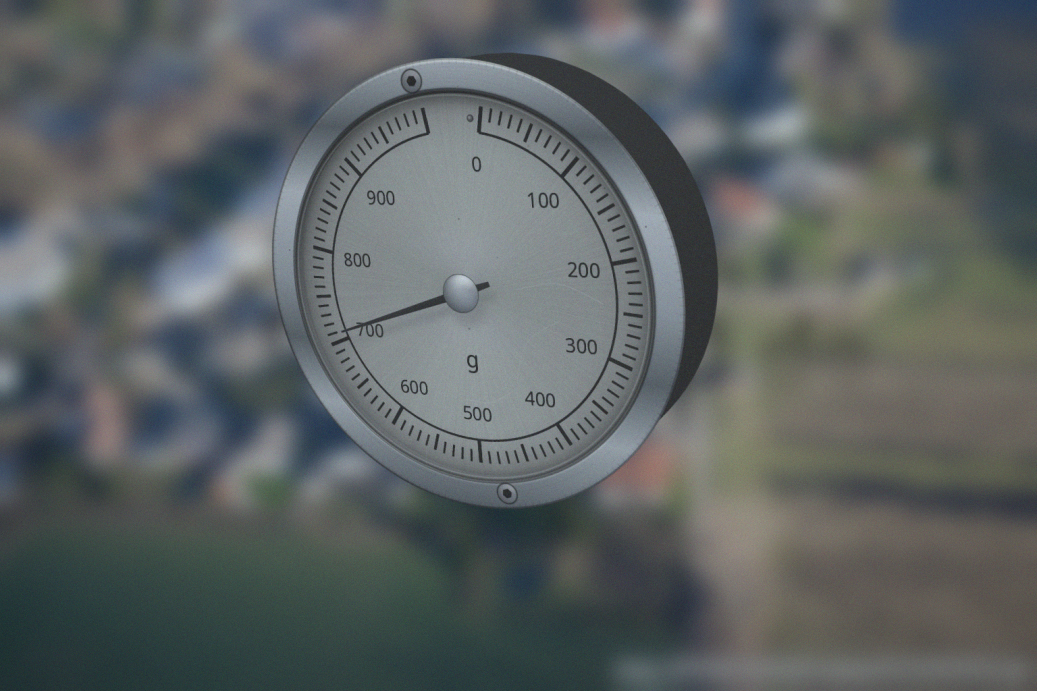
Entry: value=710 unit=g
